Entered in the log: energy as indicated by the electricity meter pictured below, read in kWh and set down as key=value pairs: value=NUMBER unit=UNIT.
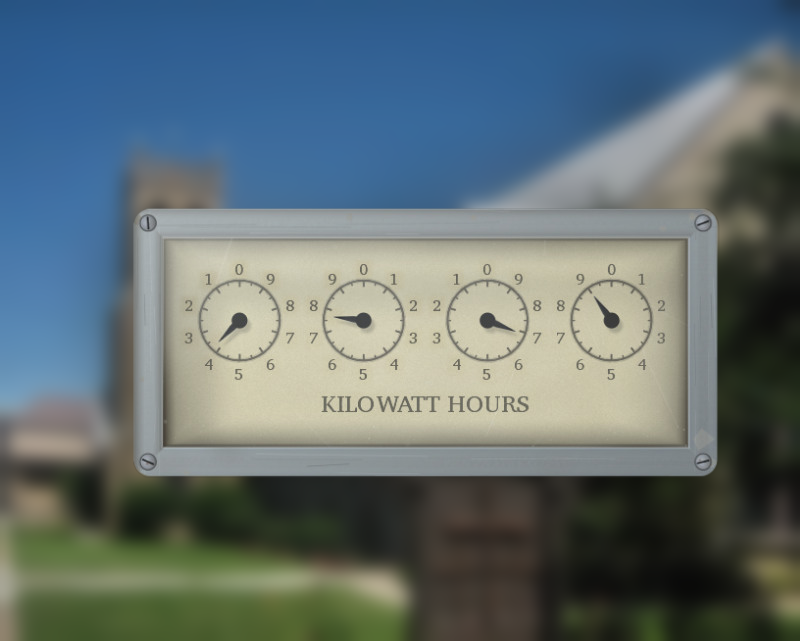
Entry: value=3769 unit=kWh
